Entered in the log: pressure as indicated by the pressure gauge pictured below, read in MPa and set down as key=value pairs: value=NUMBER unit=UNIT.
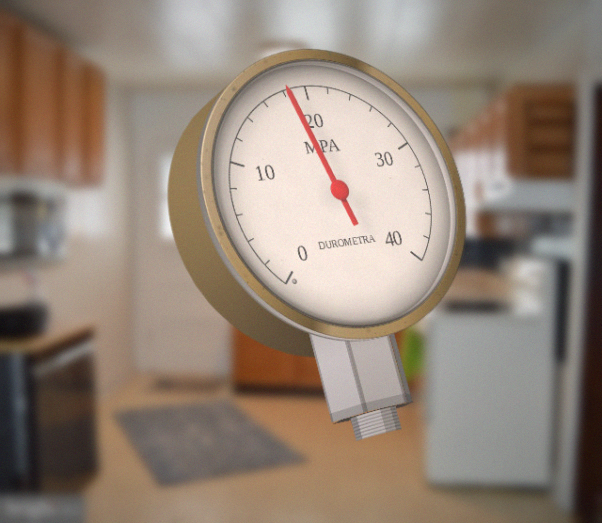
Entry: value=18 unit=MPa
